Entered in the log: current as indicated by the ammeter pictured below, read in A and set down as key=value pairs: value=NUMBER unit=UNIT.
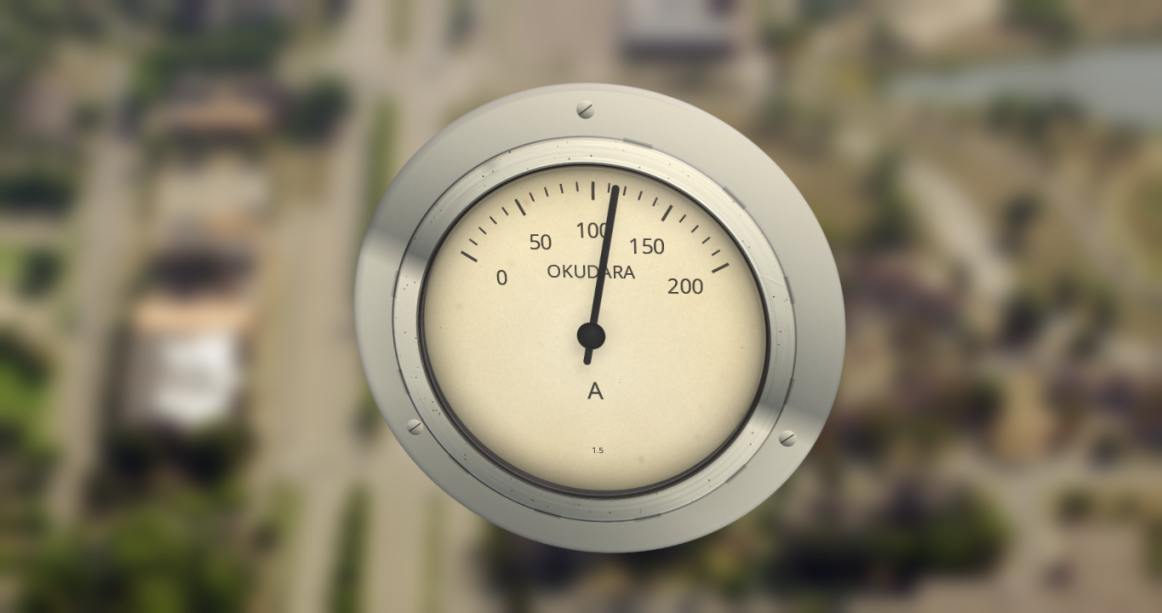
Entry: value=115 unit=A
